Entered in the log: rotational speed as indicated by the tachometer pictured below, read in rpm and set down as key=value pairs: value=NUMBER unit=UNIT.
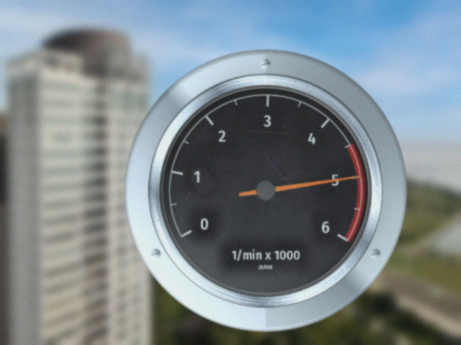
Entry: value=5000 unit=rpm
